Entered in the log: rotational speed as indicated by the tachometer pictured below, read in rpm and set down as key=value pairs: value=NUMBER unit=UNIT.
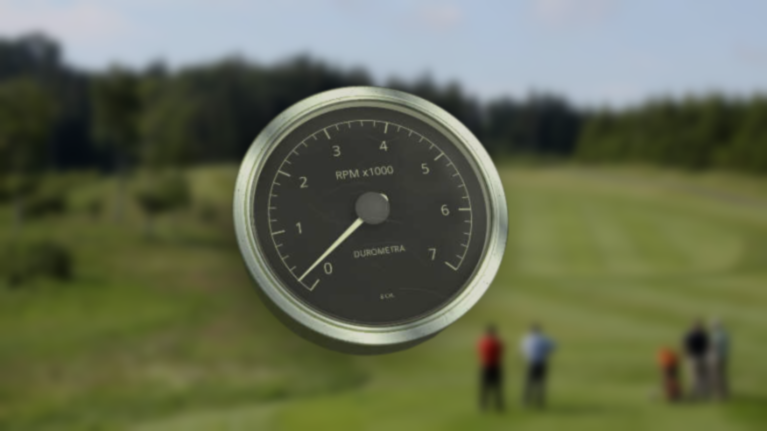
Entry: value=200 unit=rpm
